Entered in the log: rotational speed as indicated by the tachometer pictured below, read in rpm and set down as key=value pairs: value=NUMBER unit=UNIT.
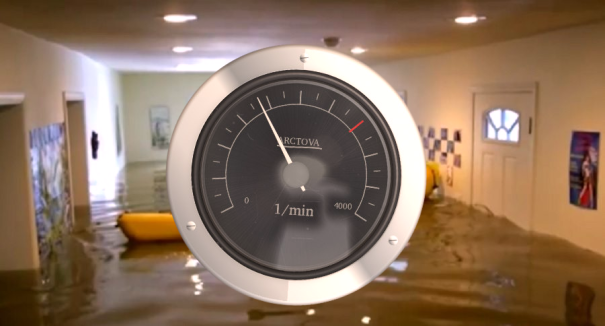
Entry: value=1500 unit=rpm
